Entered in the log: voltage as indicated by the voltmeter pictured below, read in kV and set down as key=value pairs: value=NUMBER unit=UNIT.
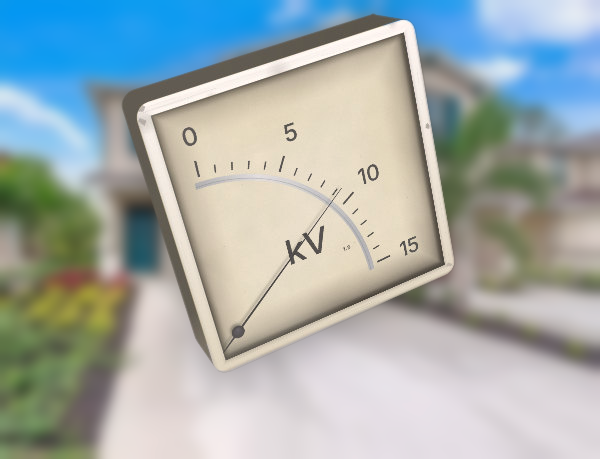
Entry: value=9 unit=kV
